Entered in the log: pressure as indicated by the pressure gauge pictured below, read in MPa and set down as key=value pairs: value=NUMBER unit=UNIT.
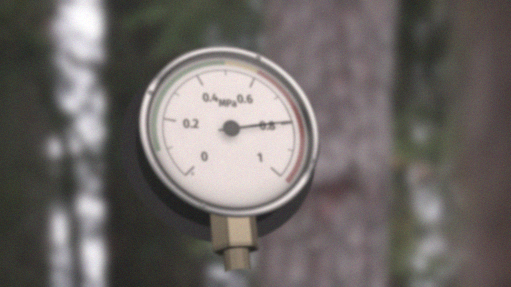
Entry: value=0.8 unit=MPa
